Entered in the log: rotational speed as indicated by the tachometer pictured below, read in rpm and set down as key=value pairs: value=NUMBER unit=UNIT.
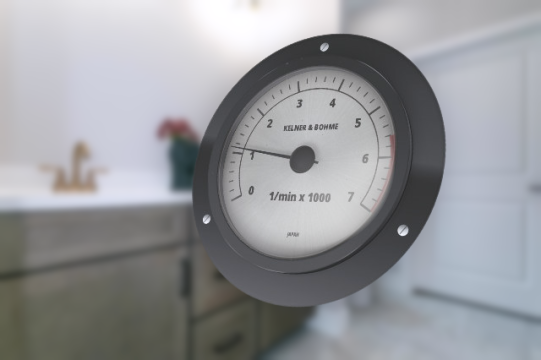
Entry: value=1100 unit=rpm
